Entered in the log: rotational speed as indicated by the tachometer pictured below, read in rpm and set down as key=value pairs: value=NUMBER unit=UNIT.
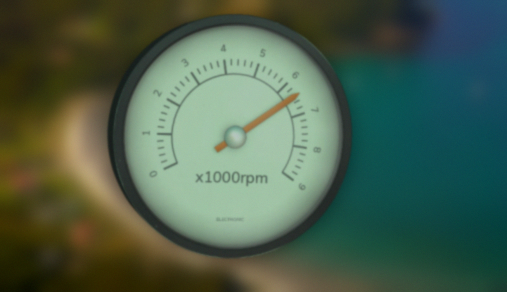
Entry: value=6400 unit=rpm
